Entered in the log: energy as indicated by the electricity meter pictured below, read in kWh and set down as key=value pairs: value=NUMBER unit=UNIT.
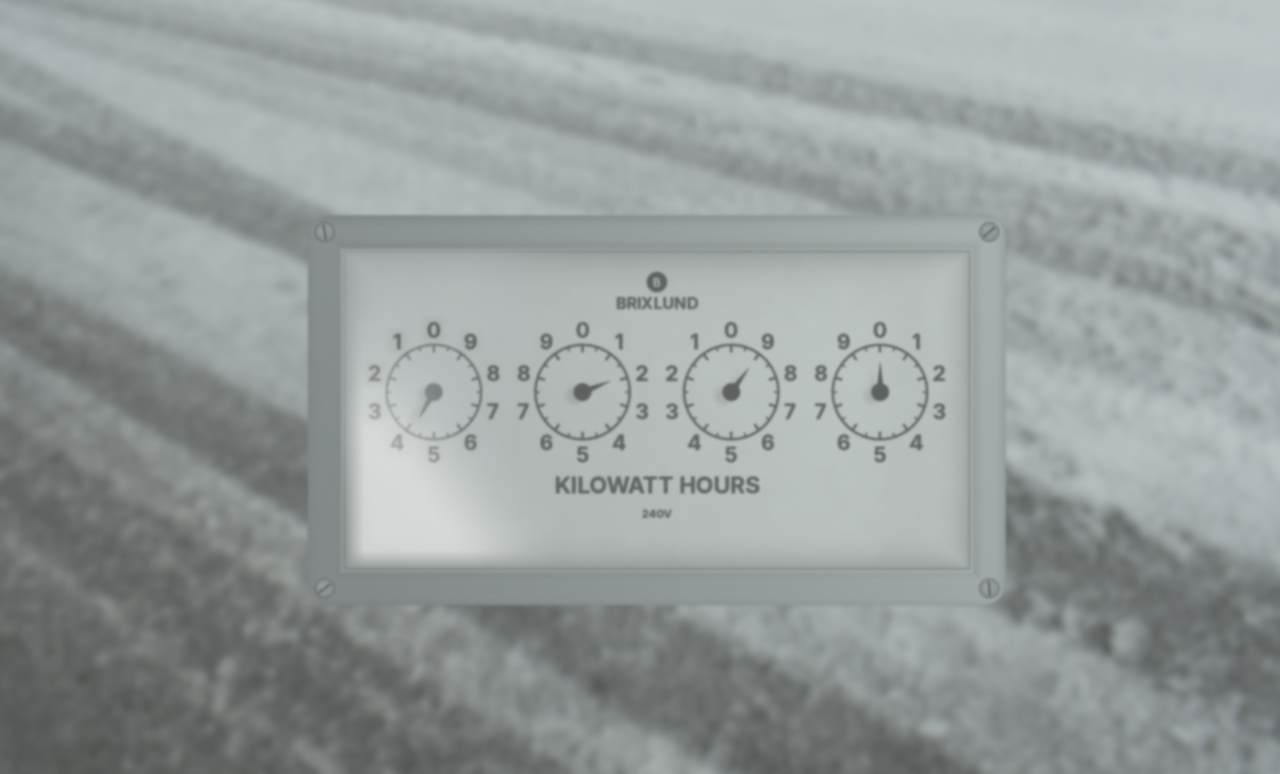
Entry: value=4190 unit=kWh
